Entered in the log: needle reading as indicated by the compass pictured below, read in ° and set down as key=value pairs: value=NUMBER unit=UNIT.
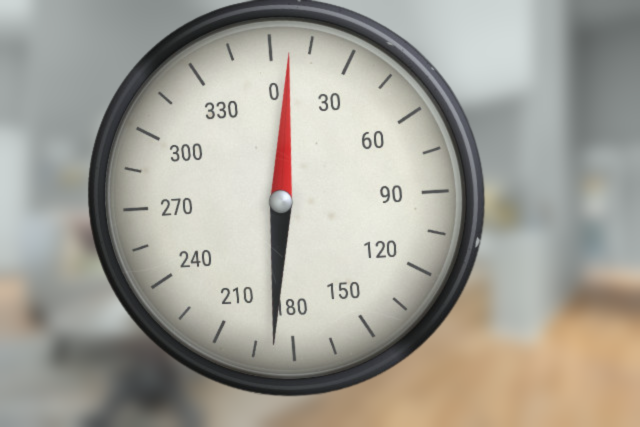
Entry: value=7.5 unit=°
